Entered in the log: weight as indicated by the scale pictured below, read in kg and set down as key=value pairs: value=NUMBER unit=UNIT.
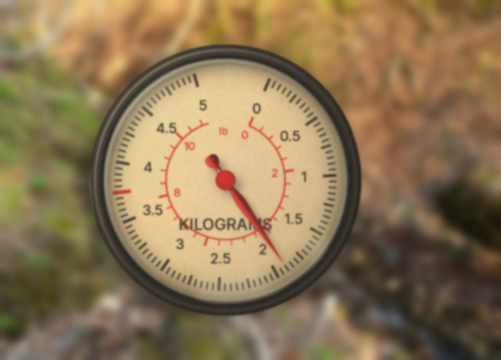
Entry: value=1.9 unit=kg
